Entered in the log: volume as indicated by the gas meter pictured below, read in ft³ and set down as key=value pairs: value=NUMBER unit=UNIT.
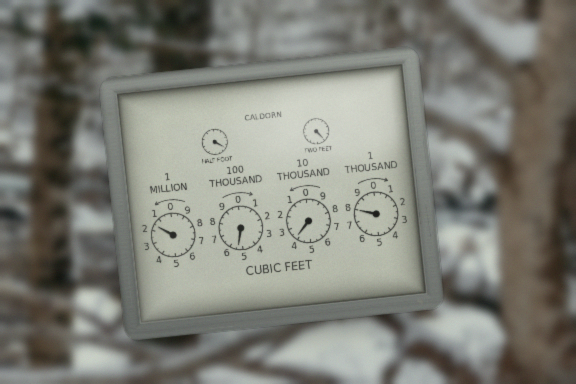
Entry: value=153800 unit=ft³
